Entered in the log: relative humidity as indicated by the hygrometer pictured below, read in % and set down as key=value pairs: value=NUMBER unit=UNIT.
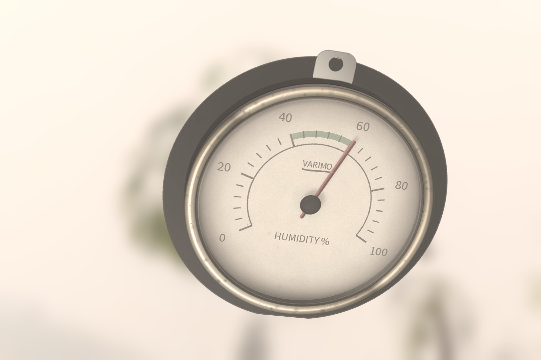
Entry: value=60 unit=%
